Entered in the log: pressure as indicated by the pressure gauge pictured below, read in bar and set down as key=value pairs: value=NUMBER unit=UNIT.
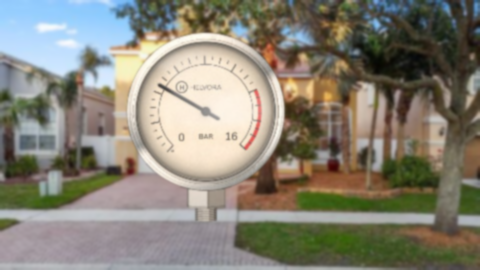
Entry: value=4.5 unit=bar
